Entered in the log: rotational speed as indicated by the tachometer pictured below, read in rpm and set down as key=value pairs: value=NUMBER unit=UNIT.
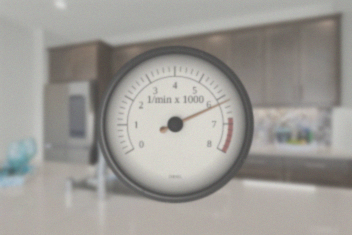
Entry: value=6200 unit=rpm
